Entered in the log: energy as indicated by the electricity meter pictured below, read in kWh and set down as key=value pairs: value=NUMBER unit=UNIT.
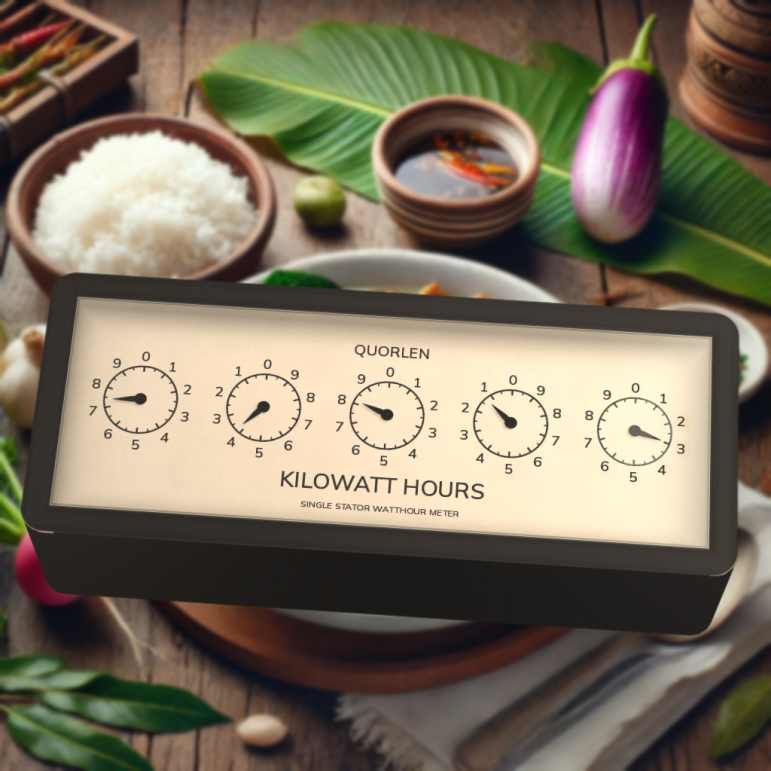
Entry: value=73813 unit=kWh
